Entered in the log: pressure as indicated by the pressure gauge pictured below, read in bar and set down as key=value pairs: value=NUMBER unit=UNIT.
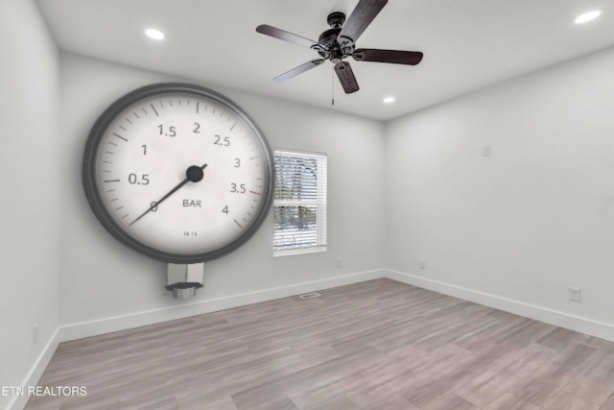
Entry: value=0 unit=bar
